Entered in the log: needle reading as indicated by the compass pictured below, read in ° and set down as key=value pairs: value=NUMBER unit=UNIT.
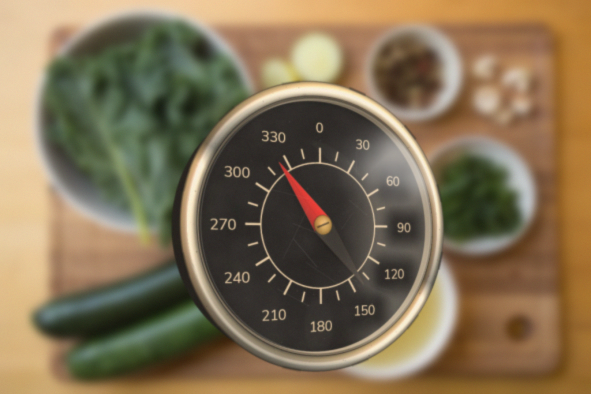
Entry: value=322.5 unit=°
